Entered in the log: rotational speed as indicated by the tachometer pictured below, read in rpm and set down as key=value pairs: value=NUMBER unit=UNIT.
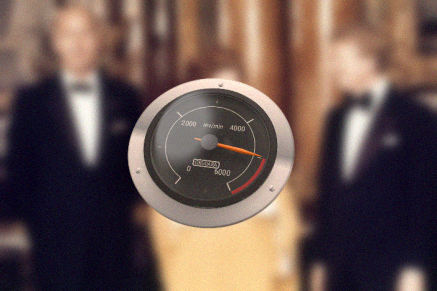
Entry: value=5000 unit=rpm
